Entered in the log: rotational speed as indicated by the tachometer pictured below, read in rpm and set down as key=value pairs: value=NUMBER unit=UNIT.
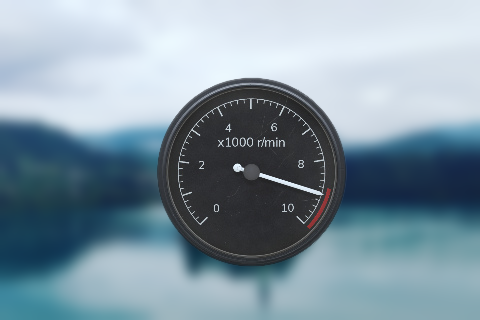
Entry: value=9000 unit=rpm
